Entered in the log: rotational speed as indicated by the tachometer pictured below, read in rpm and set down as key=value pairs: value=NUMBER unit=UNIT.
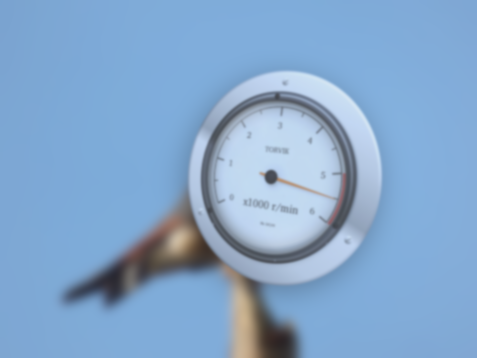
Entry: value=5500 unit=rpm
